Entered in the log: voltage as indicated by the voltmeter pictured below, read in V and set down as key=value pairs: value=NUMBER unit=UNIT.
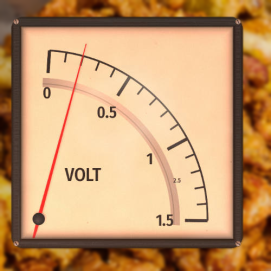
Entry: value=0.2 unit=V
